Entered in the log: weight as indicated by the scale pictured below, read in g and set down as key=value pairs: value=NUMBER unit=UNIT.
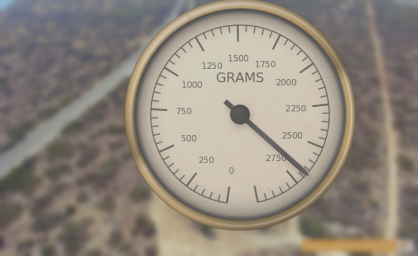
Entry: value=2675 unit=g
